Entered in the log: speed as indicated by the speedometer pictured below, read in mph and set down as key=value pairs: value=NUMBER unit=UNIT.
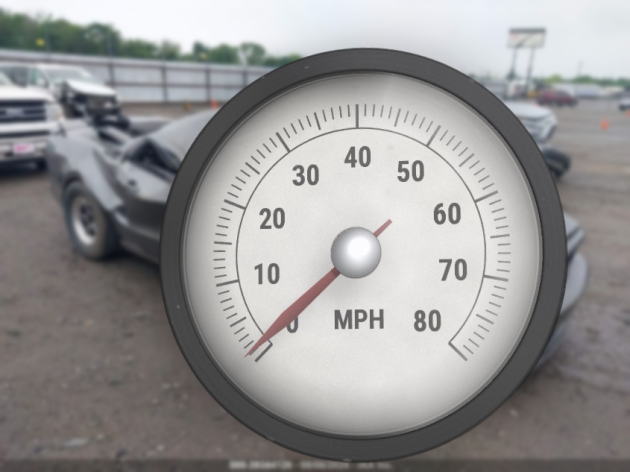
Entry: value=1 unit=mph
